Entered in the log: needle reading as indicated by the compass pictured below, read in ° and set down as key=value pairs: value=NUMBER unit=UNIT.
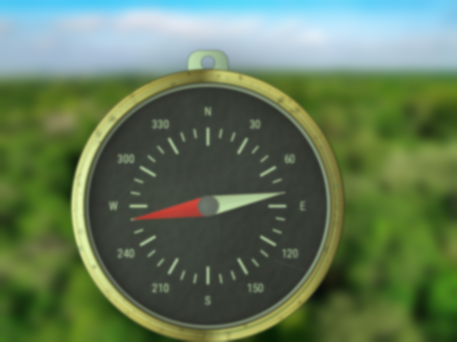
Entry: value=260 unit=°
